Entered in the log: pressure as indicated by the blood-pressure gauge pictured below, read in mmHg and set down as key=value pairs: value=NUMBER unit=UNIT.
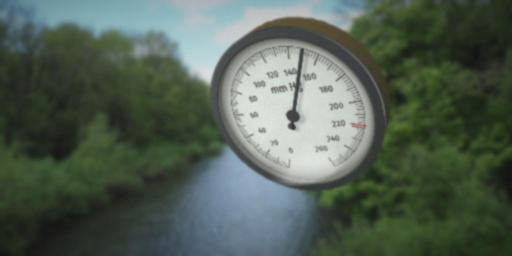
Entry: value=150 unit=mmHg
